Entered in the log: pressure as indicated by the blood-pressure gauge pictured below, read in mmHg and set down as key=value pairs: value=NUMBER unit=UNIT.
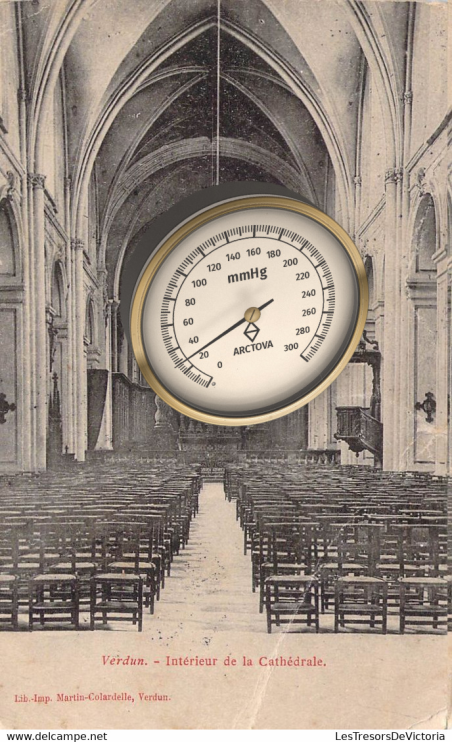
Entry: value=30 unit=mmHg
